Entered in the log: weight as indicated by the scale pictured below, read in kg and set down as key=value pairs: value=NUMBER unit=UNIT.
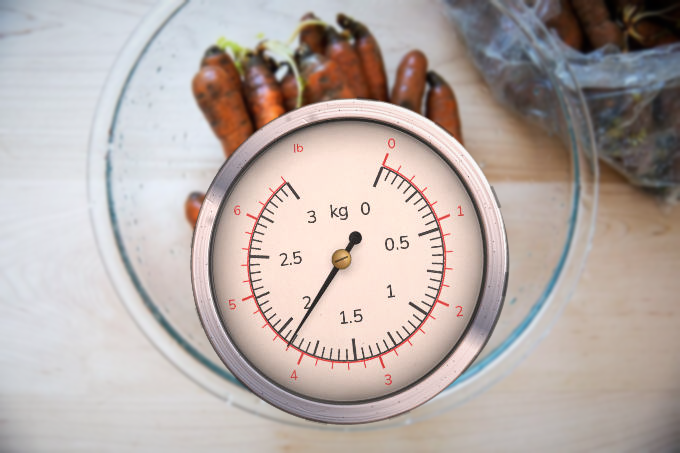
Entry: value=1.9 unit=kg
